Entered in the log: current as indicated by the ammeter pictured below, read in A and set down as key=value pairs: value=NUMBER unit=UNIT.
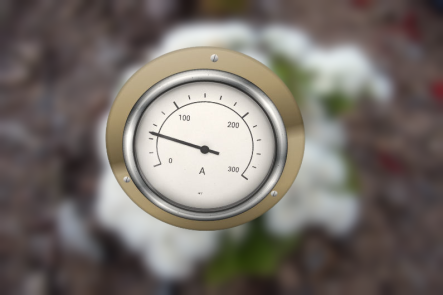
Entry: value=50 unit=A
